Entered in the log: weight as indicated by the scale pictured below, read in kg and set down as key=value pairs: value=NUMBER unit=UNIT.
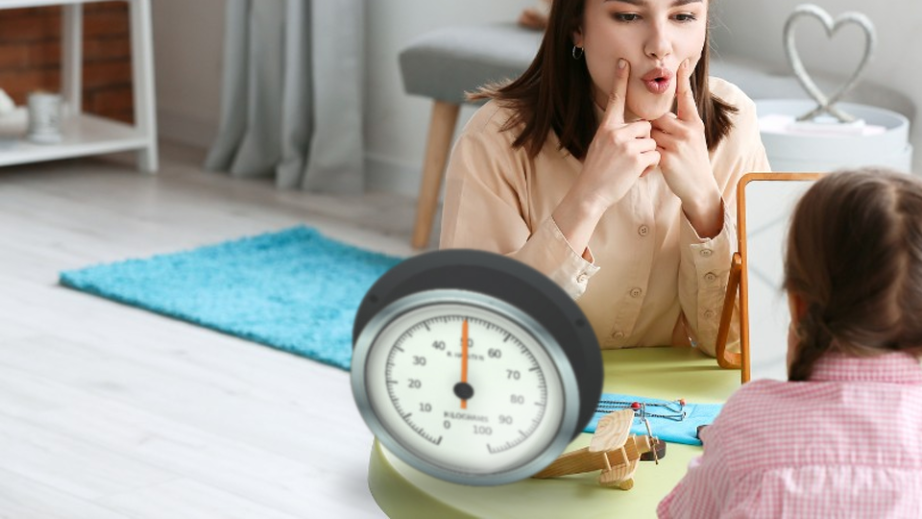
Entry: value=50 unit=kg
